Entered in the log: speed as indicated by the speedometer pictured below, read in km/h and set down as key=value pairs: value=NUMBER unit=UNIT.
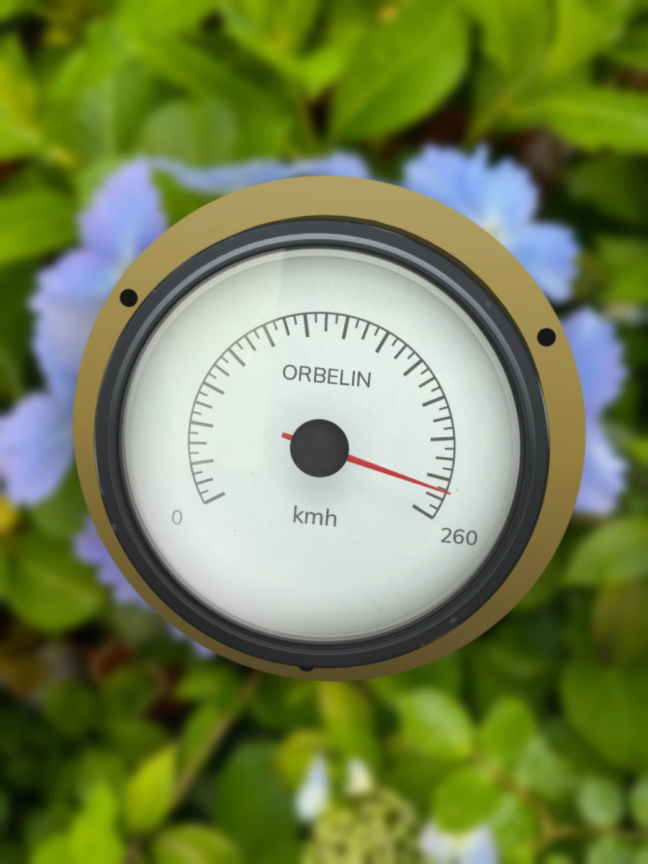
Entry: value=245 unit=km/h
